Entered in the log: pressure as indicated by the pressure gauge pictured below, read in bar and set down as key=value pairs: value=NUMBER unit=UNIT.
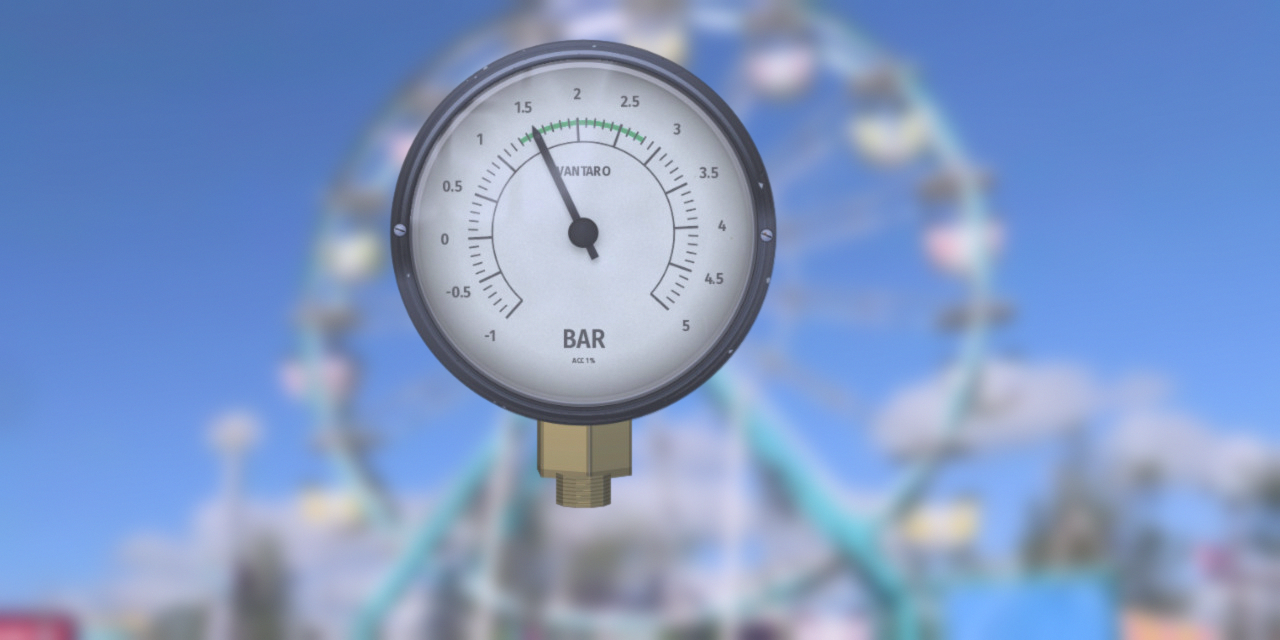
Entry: value=1.5 unit=bar
